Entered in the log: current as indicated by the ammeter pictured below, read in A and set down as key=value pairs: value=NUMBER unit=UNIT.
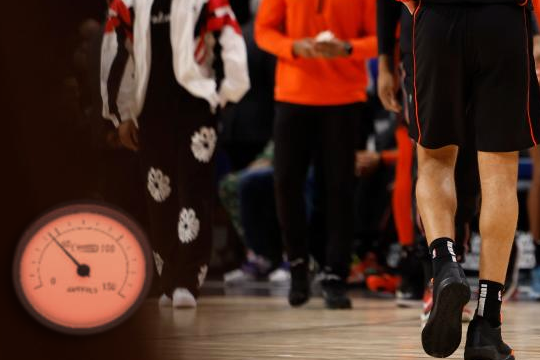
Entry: value=45 unit=A
